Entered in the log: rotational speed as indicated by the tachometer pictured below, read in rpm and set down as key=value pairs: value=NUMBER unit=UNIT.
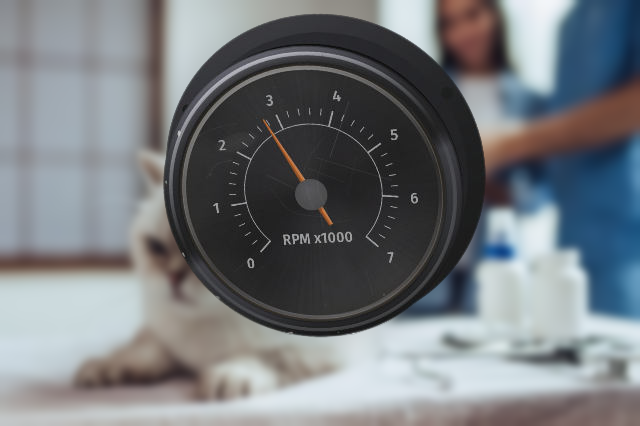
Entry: value=2800 unit=rpm
